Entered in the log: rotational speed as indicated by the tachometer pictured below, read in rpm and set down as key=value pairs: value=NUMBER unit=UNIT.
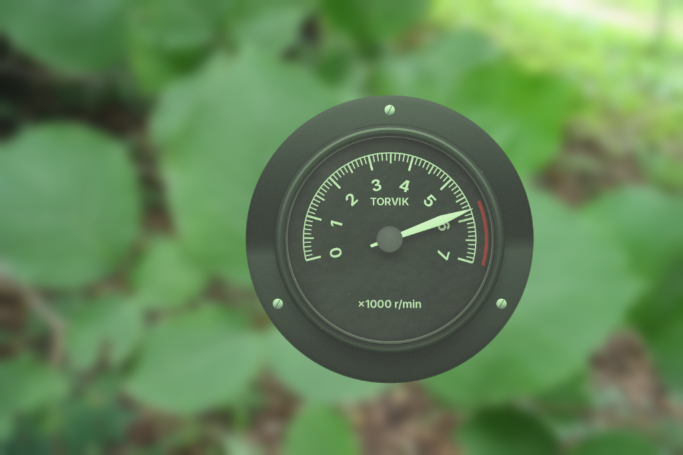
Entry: value=5800 unit=rpm
